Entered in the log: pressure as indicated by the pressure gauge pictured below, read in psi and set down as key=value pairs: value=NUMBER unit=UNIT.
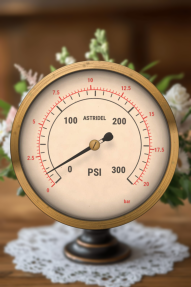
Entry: value=15 unit=psi
